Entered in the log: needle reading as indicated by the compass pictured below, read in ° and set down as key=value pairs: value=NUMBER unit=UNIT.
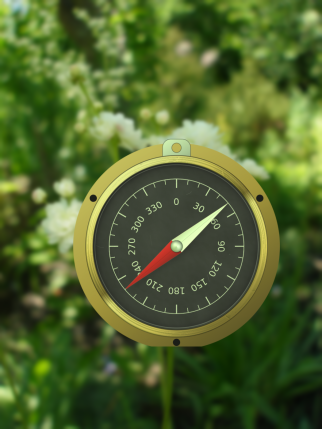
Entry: value=230 unit=°
